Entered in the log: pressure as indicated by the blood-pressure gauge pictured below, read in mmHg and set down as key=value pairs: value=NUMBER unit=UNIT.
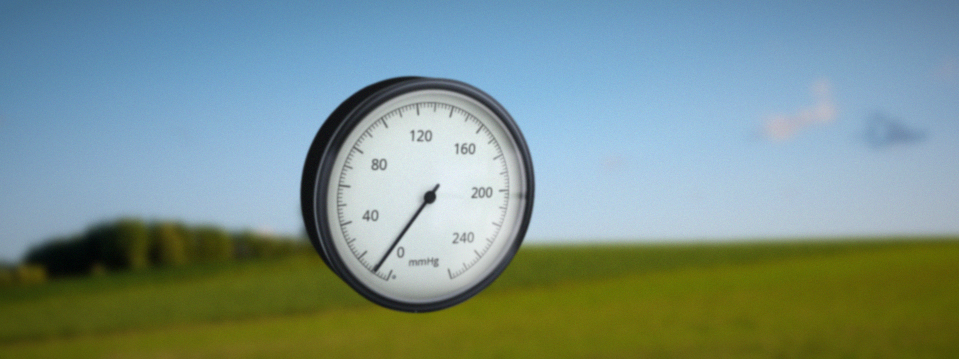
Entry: value=10 unit=mmHg
